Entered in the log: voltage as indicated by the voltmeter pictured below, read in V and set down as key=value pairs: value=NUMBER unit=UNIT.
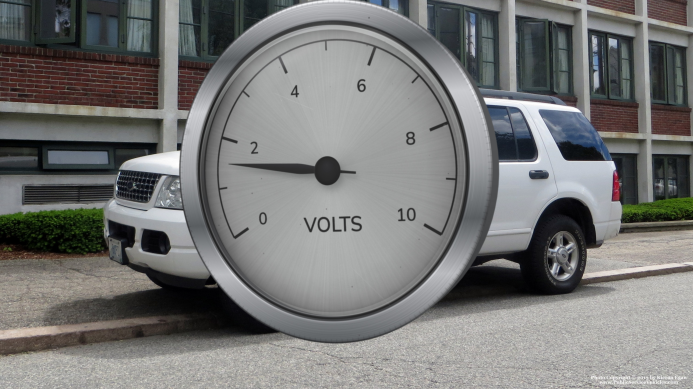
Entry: value=1.5 unit=V
